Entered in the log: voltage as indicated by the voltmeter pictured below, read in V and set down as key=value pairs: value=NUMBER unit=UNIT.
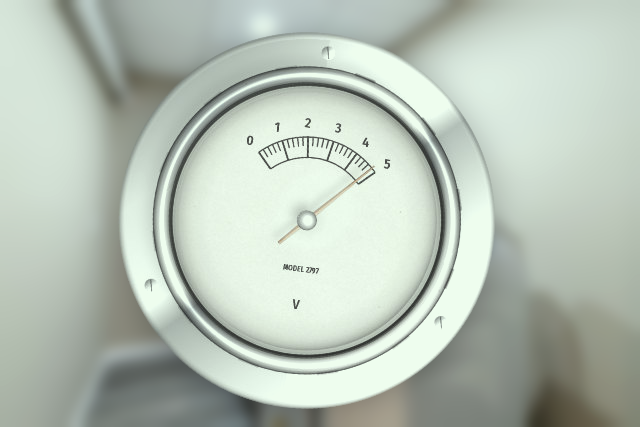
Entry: value=4.8 unit=V
